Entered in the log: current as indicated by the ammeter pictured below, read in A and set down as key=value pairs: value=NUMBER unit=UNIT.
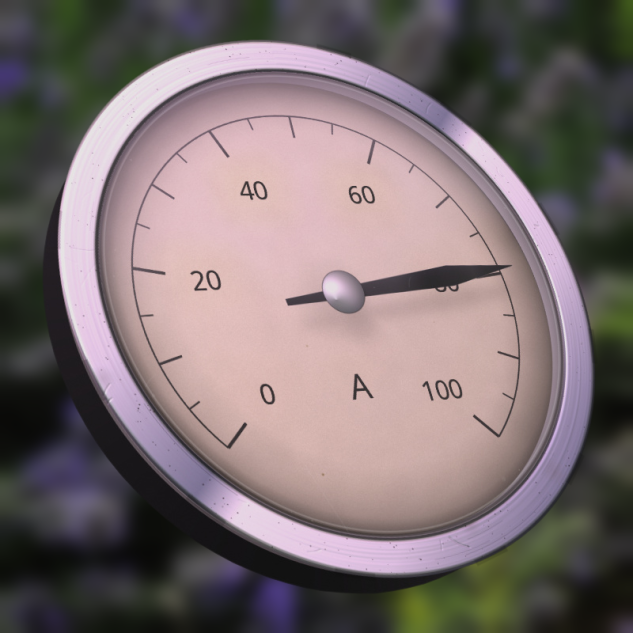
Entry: value=80 unit=A
